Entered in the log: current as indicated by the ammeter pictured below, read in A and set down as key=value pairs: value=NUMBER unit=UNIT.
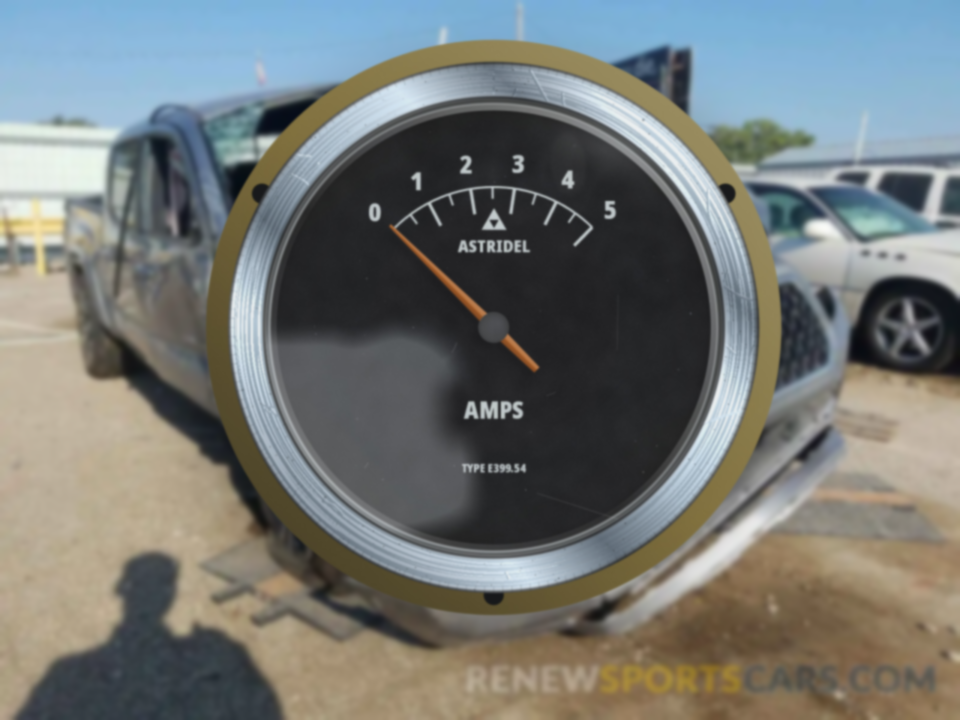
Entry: value=0 unit=A
